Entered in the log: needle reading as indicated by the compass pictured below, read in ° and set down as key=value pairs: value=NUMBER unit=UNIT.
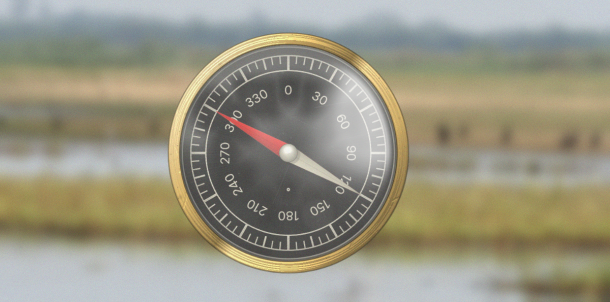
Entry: value=300 unit=°
